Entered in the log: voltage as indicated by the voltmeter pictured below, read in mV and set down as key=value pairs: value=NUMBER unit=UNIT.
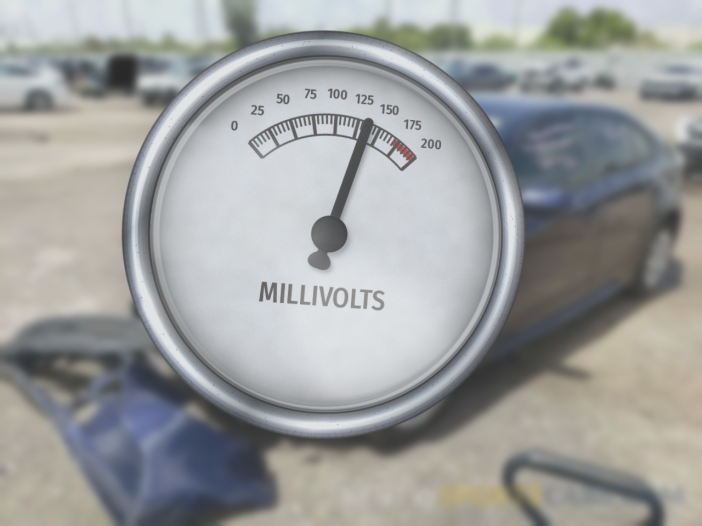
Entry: value=135 unit=mV
